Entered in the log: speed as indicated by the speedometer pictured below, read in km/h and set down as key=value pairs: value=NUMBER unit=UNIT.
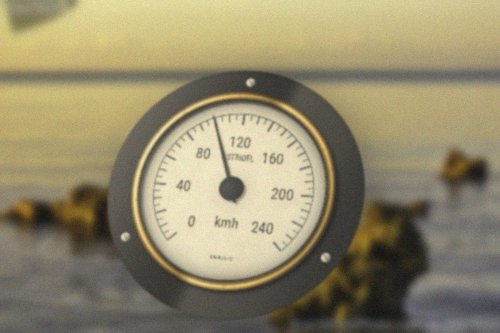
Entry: value=100 unit=km/h
